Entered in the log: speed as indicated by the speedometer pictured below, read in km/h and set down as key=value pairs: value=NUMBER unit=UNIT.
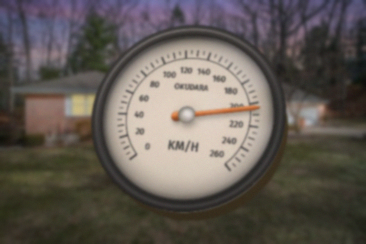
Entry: value=205 unit=km/h
